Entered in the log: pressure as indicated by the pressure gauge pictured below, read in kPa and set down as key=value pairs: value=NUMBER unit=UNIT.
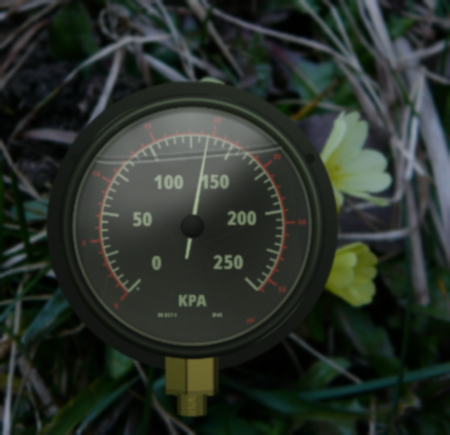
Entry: value=135 unit=kPa
